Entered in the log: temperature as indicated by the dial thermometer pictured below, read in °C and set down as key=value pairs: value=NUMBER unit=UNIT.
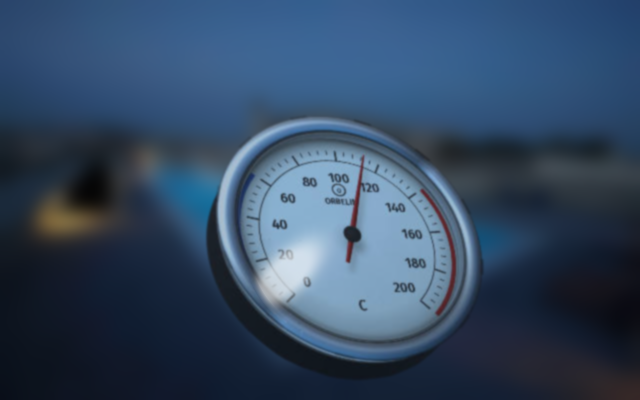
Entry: value=112 unit=°C
